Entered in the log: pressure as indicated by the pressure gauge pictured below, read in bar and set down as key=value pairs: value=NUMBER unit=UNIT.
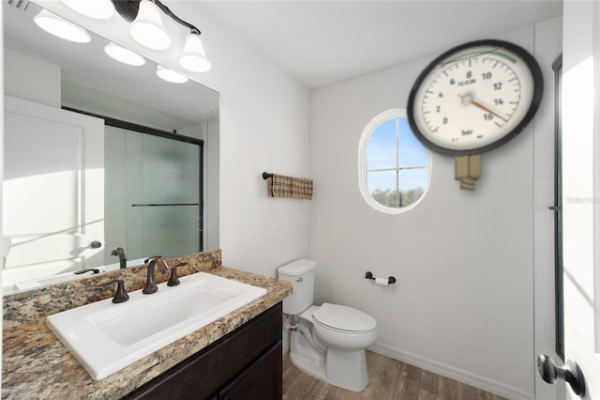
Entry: value=15.5 unit=bar
